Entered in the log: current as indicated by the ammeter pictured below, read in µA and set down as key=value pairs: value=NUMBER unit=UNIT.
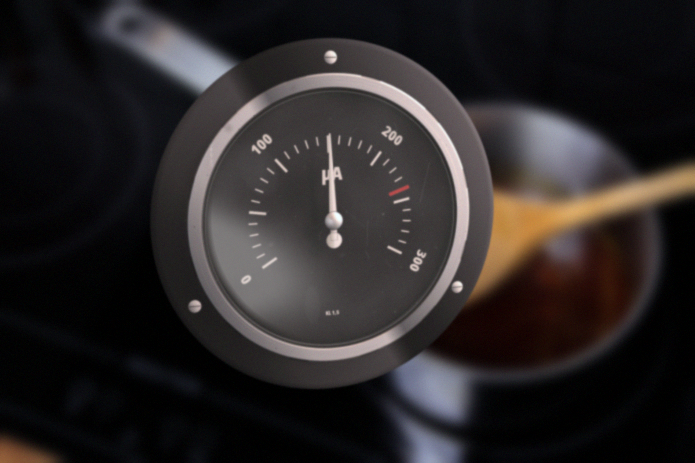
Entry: value=150 unit=µA
